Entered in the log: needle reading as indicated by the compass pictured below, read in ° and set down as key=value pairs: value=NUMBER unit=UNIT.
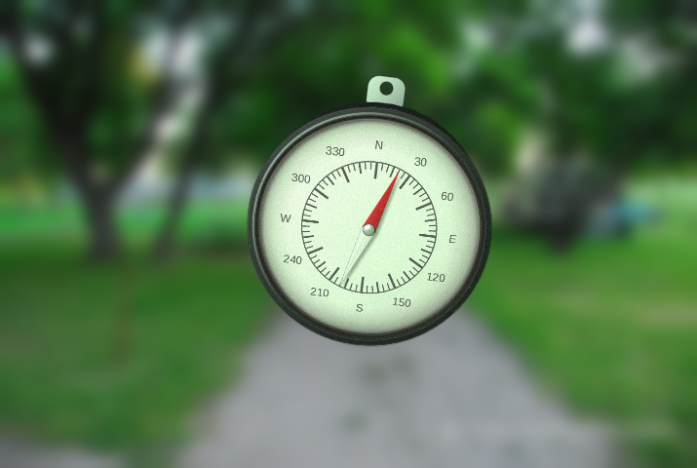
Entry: value=20 unit=°
